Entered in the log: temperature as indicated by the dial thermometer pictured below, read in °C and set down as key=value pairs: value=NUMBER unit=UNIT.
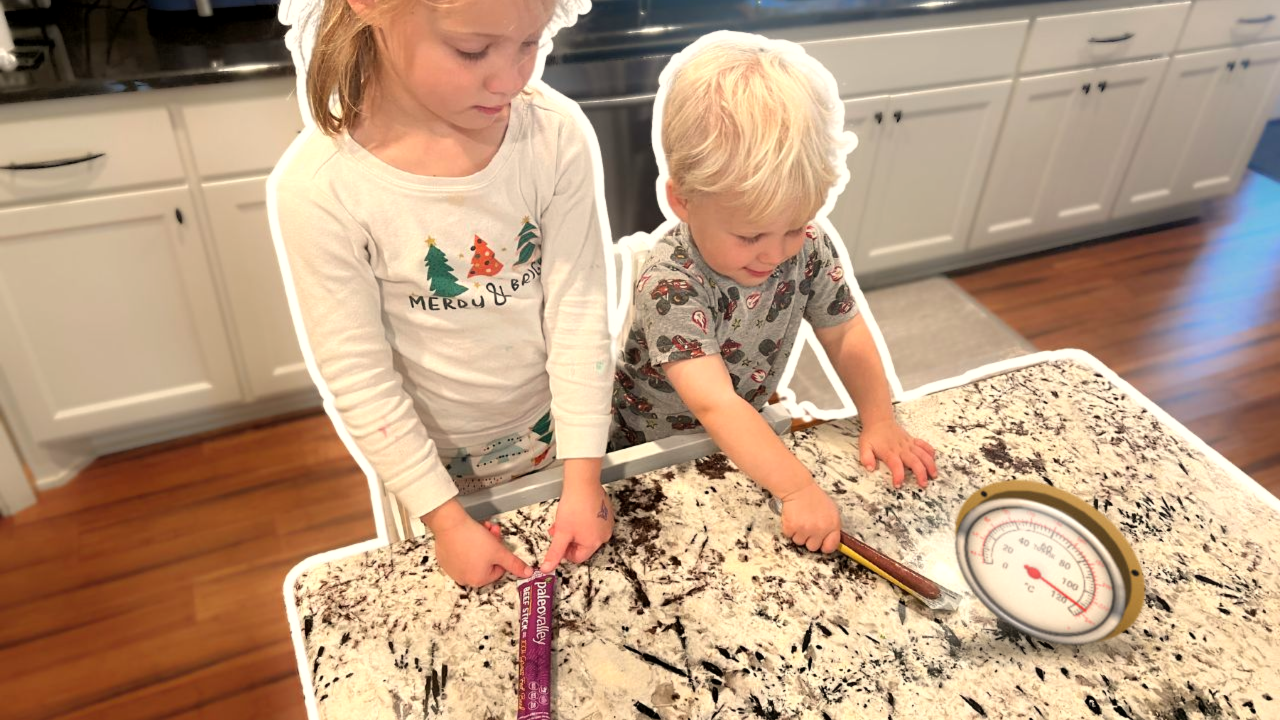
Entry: value=110 unit=°C
